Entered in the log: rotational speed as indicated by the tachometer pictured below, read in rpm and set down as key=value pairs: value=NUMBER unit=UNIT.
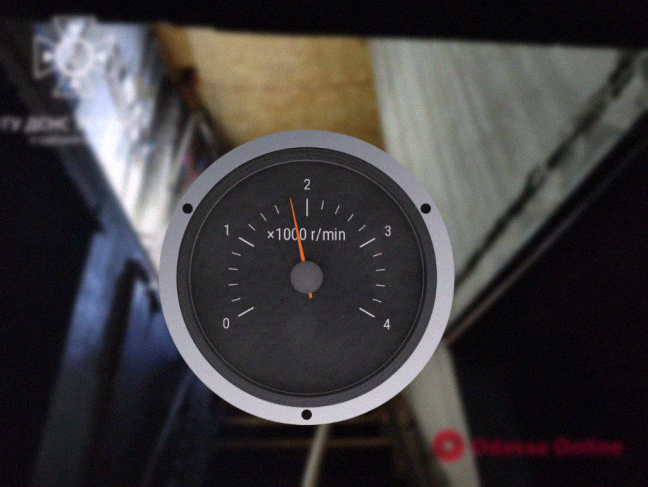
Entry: value=1800 unit=rpm
